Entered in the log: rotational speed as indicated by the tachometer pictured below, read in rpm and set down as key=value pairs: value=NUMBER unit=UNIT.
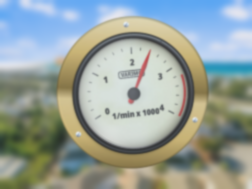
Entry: value=2400 unit=rpm
